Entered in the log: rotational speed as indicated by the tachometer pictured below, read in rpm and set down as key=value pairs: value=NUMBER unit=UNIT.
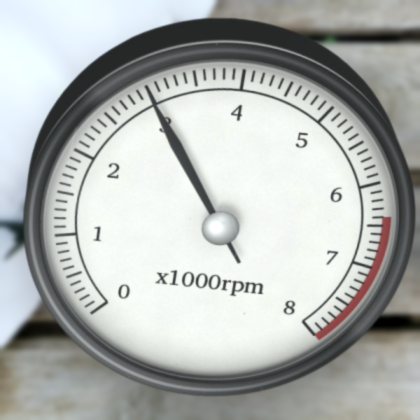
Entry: value=3000 unit=rpm
